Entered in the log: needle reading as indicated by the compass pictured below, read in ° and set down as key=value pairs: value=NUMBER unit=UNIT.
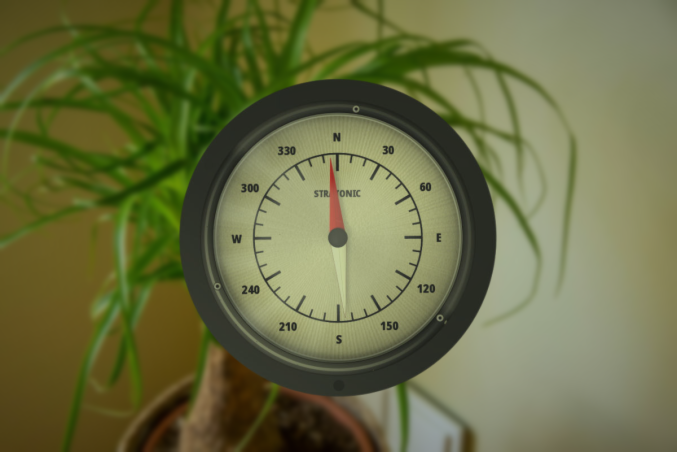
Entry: value=355 unit=°
